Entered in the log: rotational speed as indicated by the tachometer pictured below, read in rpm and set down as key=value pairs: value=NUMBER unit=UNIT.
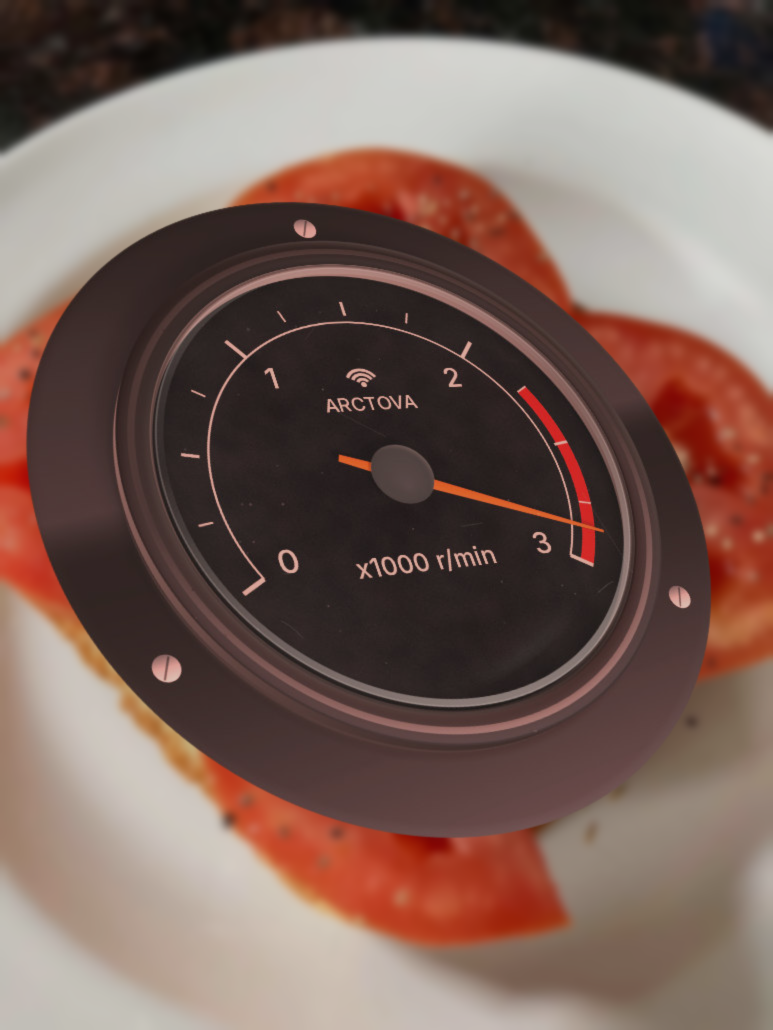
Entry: value=2875 unit=rpm
